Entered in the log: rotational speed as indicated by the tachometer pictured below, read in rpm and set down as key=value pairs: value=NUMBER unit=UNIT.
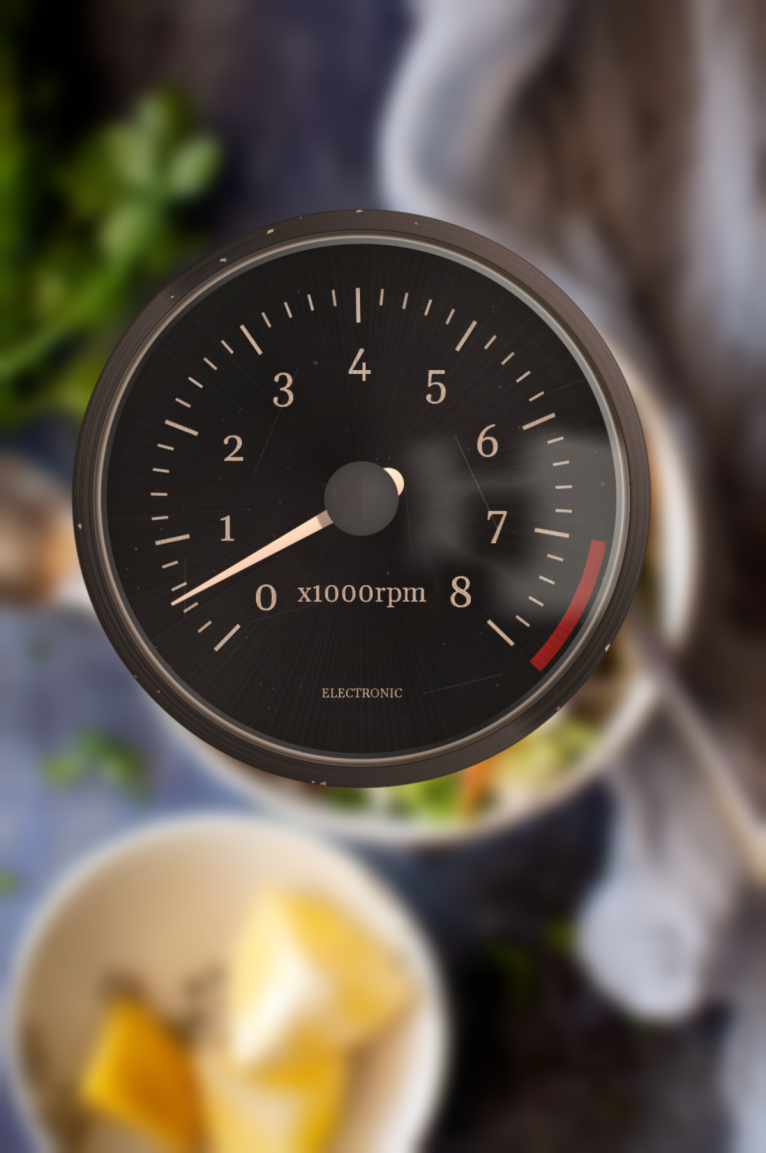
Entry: value=500 unit=rpm
